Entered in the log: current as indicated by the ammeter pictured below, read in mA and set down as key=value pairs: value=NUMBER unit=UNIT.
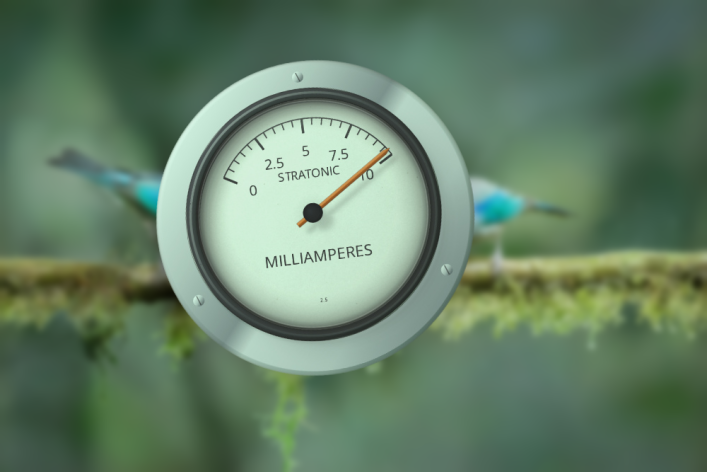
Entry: value=9.75 unit=mA
